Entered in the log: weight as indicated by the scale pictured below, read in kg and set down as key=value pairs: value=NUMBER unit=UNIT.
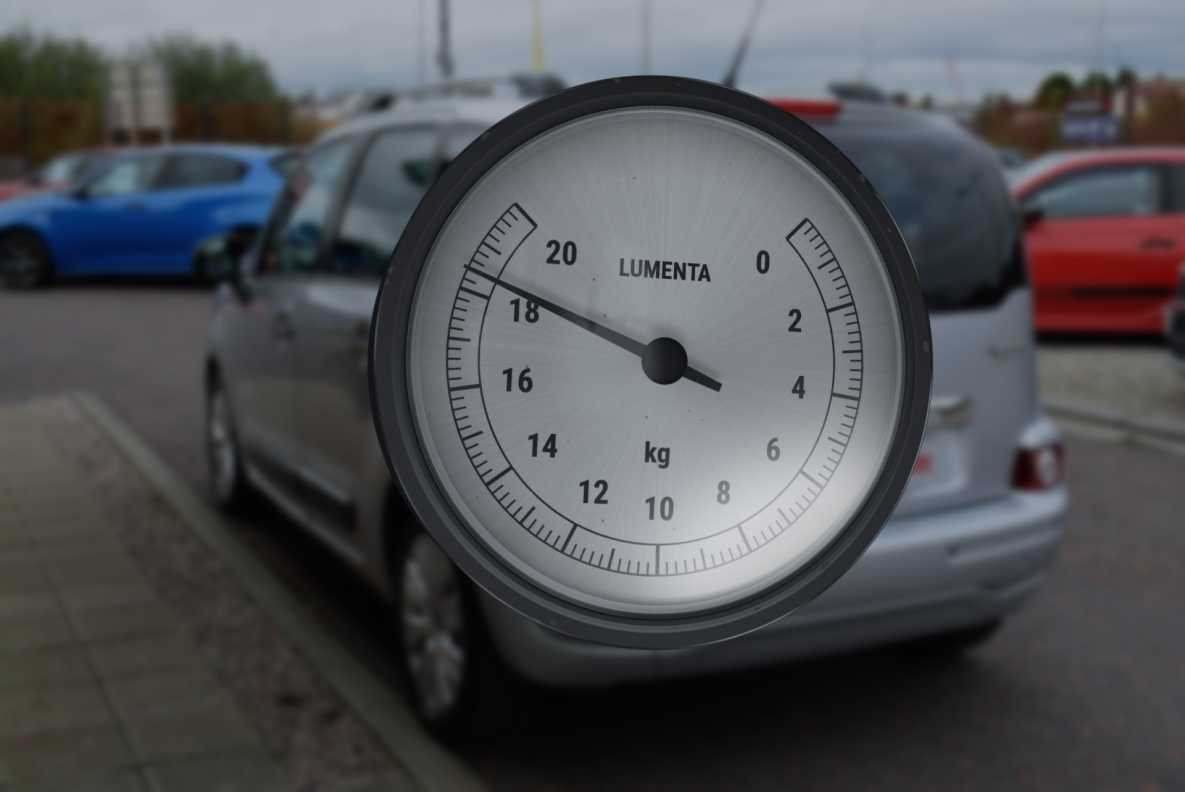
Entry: value=18.4 unit=kg
